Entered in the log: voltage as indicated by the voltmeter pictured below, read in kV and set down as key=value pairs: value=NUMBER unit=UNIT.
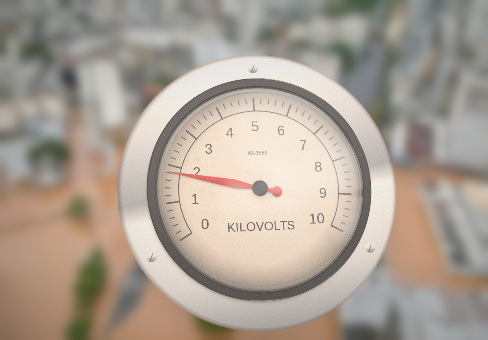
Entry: value=1.8 unit=kV
